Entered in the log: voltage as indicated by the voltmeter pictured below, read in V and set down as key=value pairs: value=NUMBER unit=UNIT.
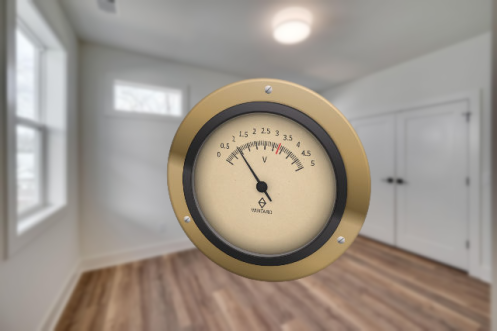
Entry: value=1 unit=V
